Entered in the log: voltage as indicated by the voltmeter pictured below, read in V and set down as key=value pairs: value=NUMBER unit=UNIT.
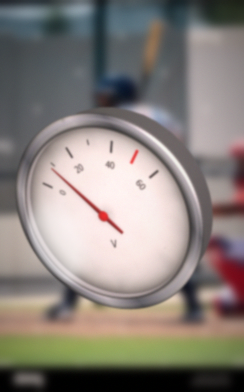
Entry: value=10 unit=V
